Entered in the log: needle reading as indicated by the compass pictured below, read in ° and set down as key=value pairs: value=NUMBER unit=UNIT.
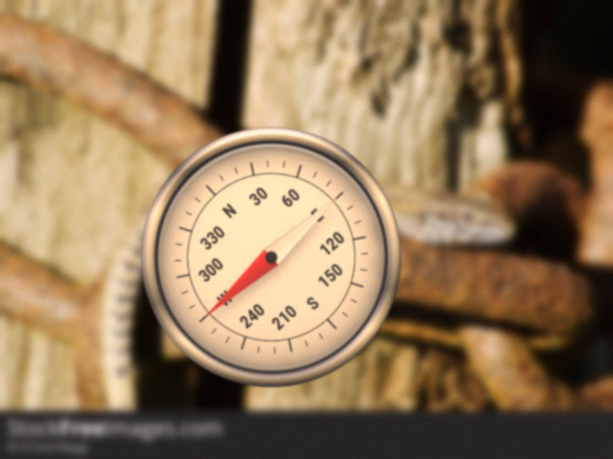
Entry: value=270 unit=°
